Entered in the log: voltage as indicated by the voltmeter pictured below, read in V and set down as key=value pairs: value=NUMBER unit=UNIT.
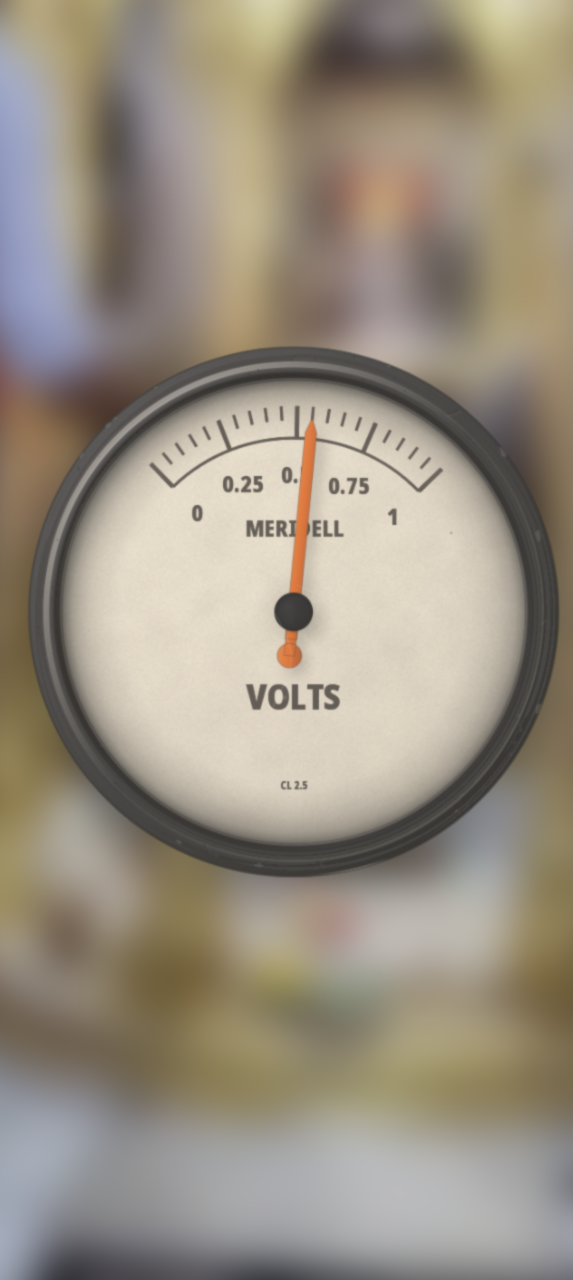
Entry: value=0.55 unit=V
